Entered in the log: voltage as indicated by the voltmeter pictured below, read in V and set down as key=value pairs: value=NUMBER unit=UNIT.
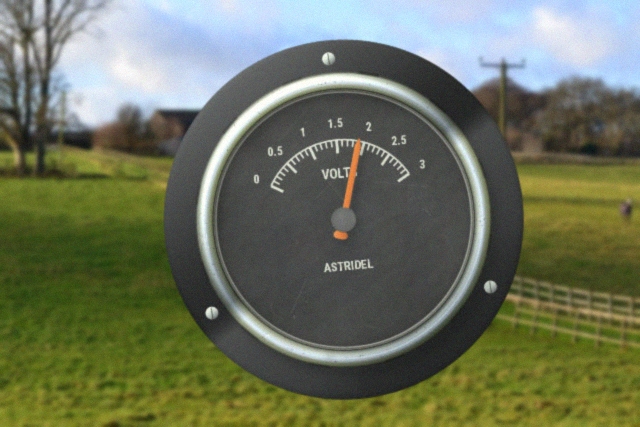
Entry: value=1.9 unit=V
